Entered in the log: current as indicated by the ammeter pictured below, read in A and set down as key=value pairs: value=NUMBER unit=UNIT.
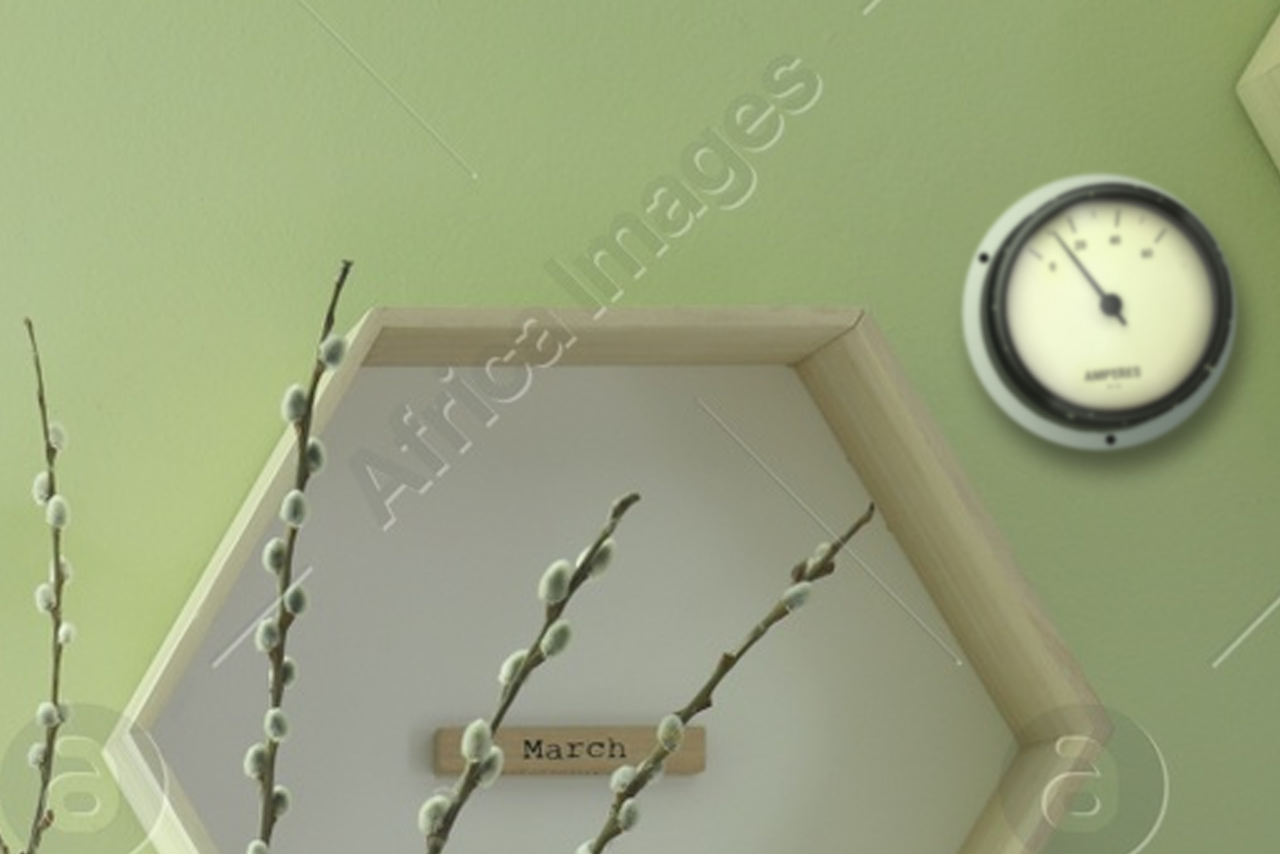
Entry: value=10 unit=A
